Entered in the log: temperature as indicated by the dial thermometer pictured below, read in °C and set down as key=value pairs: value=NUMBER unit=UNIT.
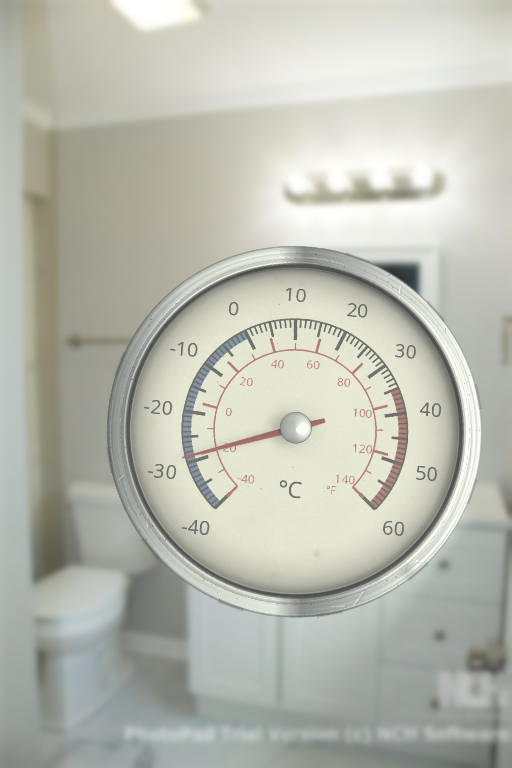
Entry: value=-29 unit=°C
